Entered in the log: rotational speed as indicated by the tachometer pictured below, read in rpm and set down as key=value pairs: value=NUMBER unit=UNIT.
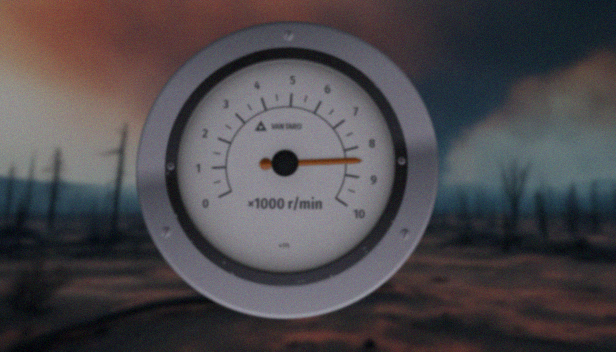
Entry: value=8500 unit=rpm
